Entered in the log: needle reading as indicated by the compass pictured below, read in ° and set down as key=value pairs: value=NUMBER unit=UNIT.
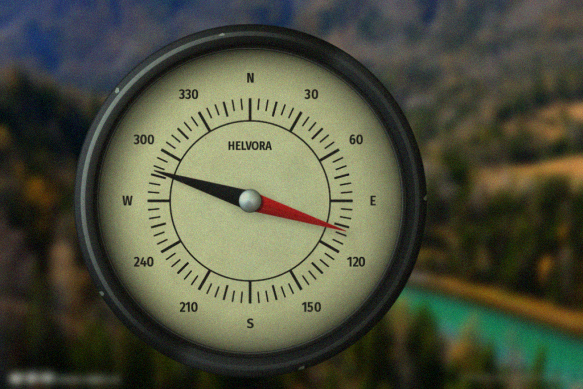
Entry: value=107.5 unit=°
